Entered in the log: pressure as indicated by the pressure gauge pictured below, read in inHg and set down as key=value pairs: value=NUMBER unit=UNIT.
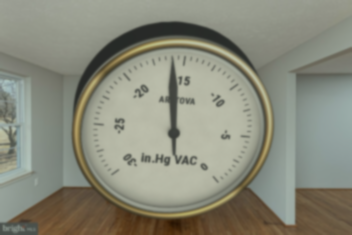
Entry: value=-16 unit=inHg
